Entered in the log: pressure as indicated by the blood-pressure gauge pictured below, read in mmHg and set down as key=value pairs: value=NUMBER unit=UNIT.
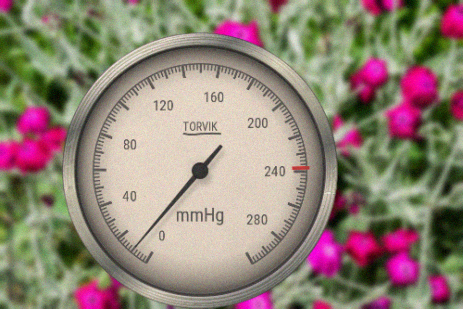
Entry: value=10 unit=mmHg
